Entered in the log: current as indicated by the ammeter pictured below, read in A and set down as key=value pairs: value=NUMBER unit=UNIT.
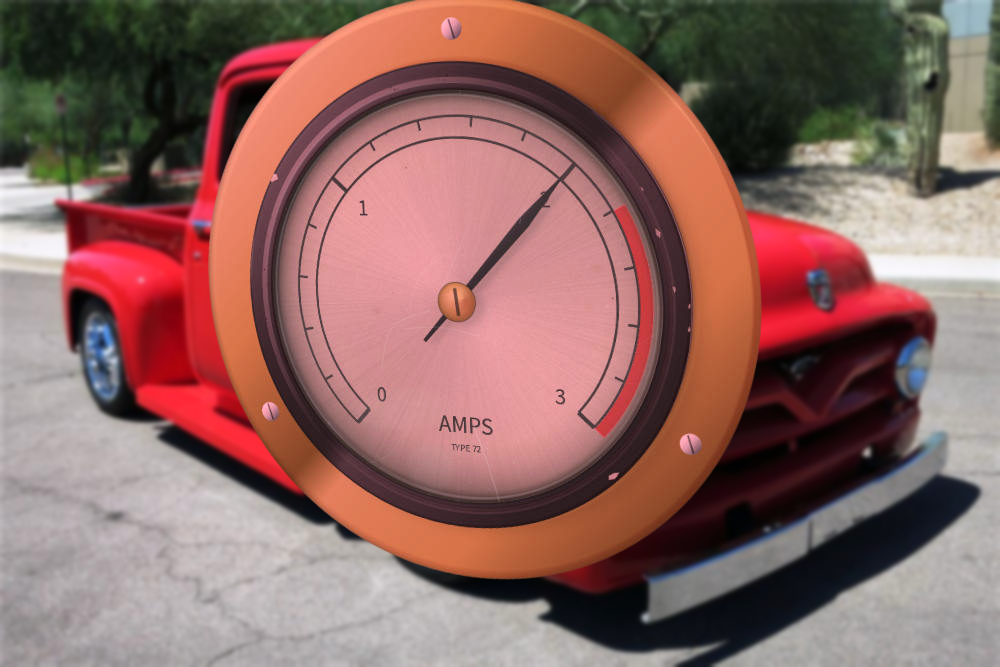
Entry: value=2 unit=A
